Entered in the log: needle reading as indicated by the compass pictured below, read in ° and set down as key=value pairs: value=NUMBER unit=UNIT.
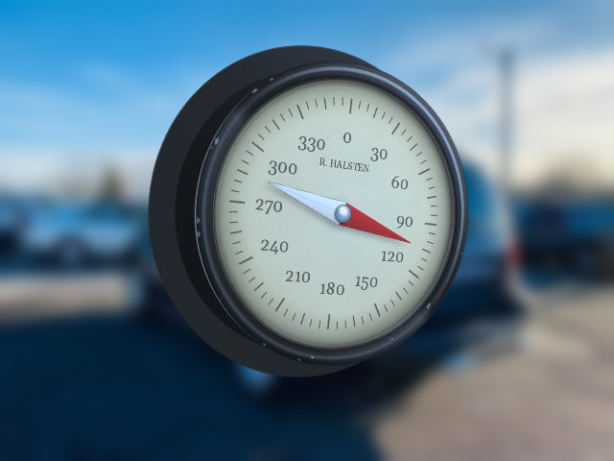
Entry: value=105 unit=°
